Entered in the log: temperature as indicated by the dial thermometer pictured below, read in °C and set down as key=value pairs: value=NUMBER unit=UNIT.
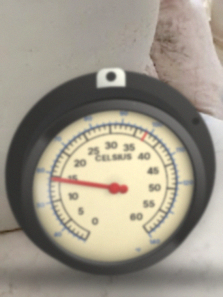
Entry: value=15 unit=°C
